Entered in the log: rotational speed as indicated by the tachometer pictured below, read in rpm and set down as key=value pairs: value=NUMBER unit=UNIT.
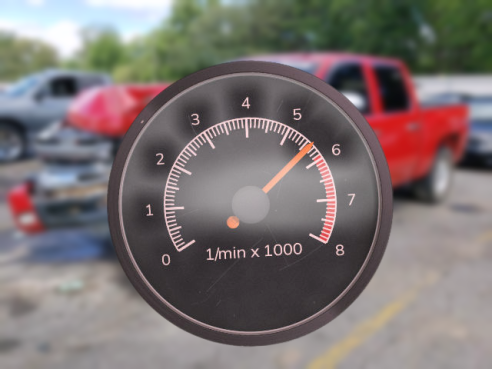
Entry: value=5600 unit=rpm
